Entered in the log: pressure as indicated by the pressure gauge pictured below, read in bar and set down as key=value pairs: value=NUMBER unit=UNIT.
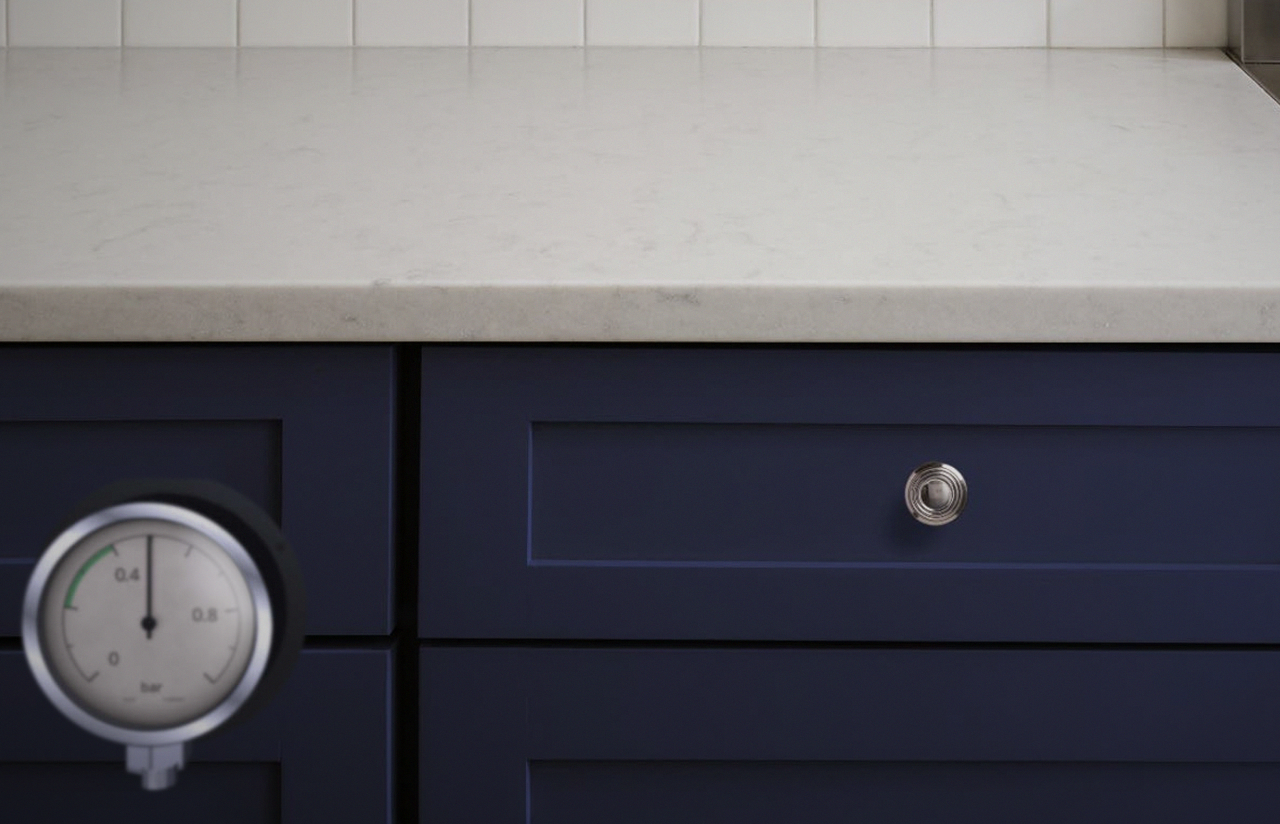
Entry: value=0.5 unit=bar
